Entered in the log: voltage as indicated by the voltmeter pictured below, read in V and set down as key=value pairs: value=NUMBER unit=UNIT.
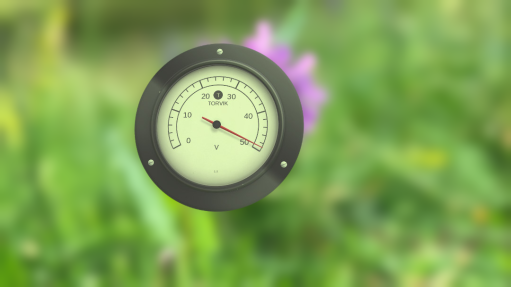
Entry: value=49 unit=V
